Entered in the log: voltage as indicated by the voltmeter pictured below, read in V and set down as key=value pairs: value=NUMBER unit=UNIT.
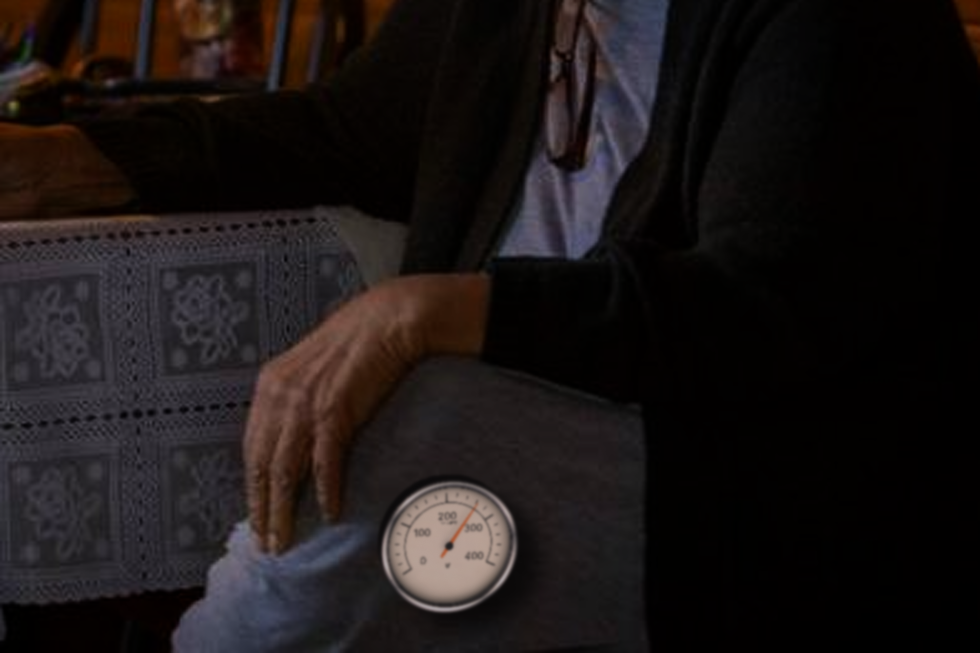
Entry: value=260 unit=V
